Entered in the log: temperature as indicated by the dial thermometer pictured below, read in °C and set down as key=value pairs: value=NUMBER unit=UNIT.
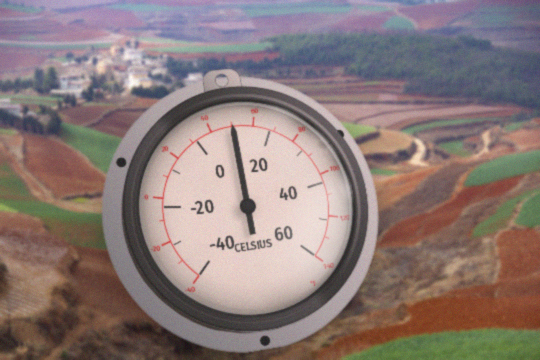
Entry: value=10 unit=°C
